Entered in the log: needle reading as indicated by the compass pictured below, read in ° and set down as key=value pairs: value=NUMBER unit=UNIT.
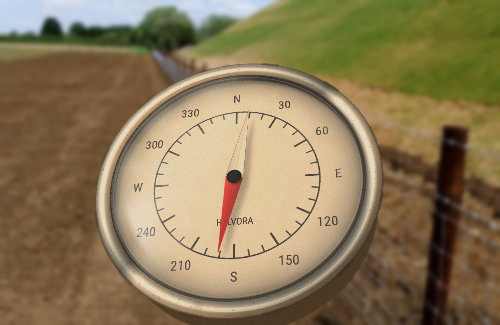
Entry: value=190 unit=°
